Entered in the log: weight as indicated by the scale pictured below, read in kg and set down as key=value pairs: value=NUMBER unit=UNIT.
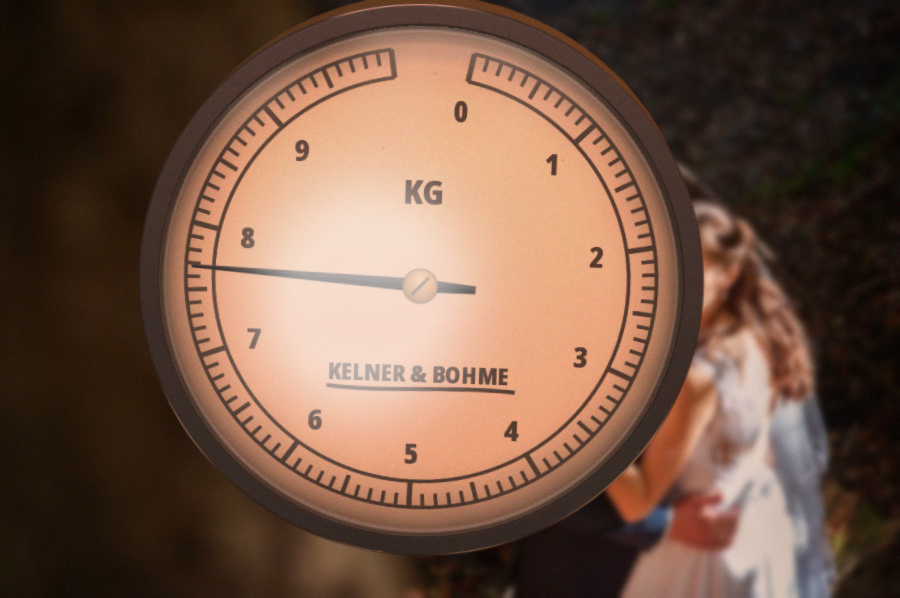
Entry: value=7.7 unit=kg
